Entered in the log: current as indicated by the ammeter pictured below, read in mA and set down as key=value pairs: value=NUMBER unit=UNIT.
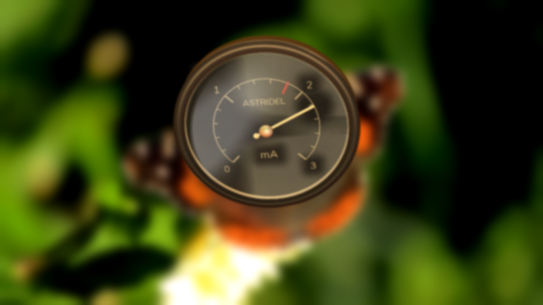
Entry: value=2.2 unit=mA
